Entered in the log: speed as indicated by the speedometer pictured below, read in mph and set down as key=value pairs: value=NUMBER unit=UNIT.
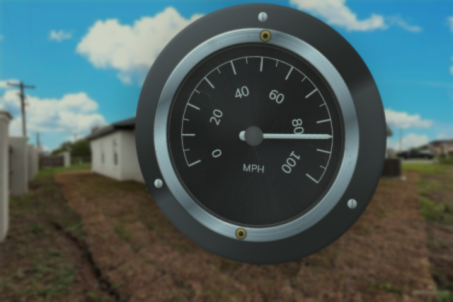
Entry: value=85 unit=mph
